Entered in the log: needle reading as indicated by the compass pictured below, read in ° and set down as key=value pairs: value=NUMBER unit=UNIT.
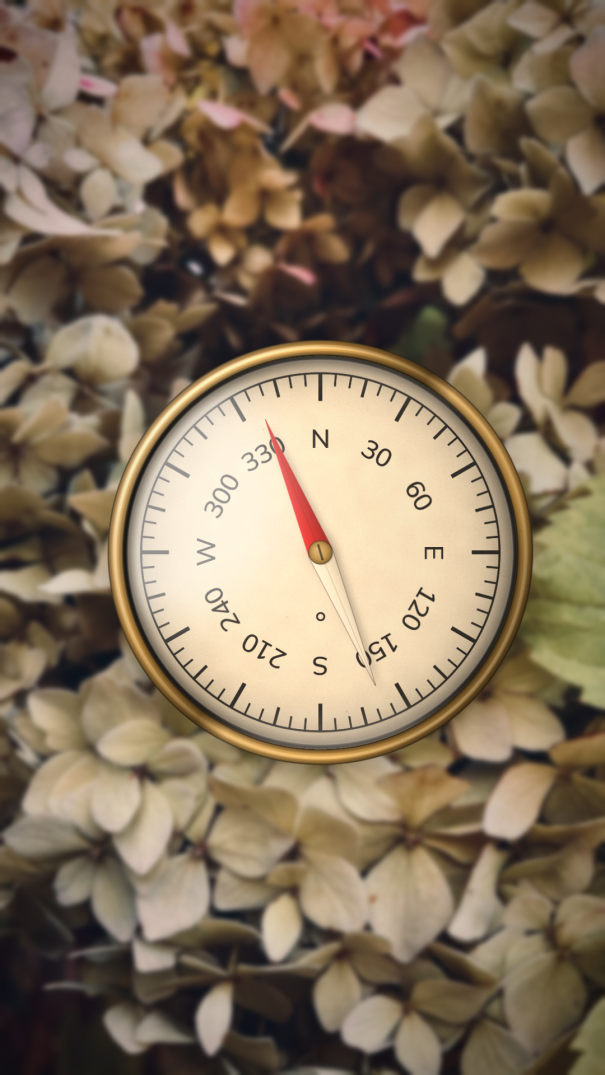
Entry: value=337.5 unit=°
